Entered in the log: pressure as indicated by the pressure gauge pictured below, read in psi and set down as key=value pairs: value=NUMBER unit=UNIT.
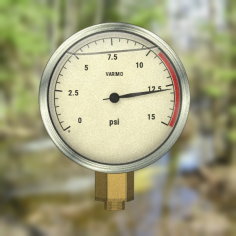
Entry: value=12.75 unit=psi
